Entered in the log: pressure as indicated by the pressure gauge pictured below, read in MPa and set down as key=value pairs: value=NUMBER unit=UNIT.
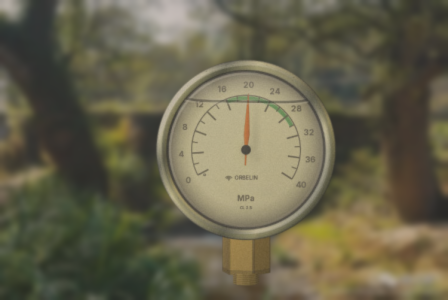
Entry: value=20 unit=MPa
